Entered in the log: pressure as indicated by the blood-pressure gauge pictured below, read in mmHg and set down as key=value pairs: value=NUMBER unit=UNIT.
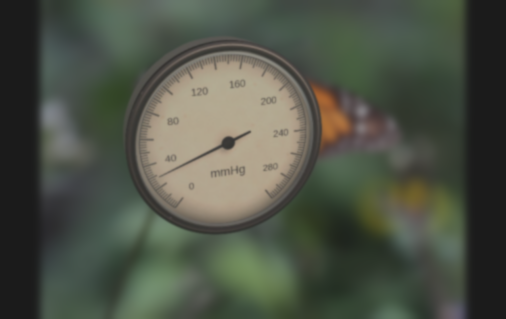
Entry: value=30 unit=mmHg
